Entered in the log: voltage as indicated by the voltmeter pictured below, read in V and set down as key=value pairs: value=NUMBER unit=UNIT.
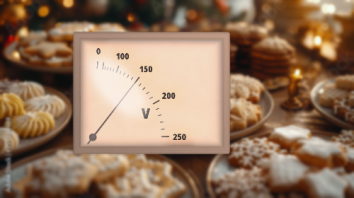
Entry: value=150 unit=V
